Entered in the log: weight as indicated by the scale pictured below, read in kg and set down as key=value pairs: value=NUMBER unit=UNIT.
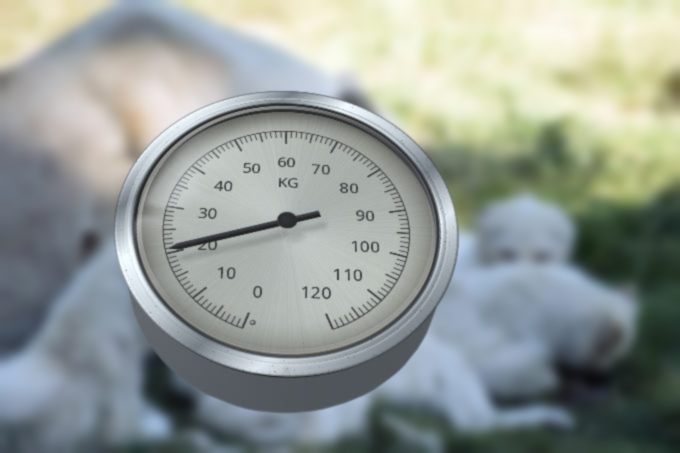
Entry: value=20 unit=kg
